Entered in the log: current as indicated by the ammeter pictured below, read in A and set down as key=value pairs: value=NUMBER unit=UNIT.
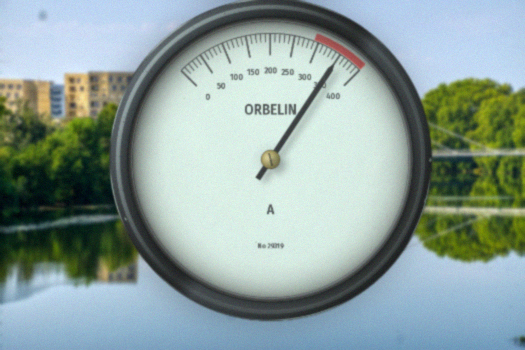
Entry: value=350 unit=A
